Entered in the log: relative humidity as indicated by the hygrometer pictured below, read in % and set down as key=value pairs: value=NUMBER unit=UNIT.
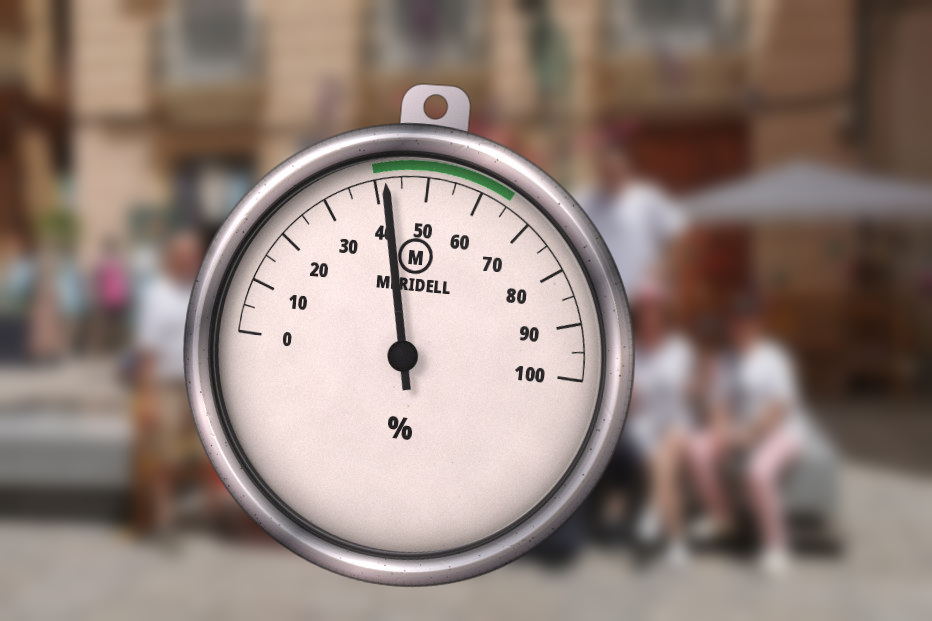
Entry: value=42.5 unit=%
